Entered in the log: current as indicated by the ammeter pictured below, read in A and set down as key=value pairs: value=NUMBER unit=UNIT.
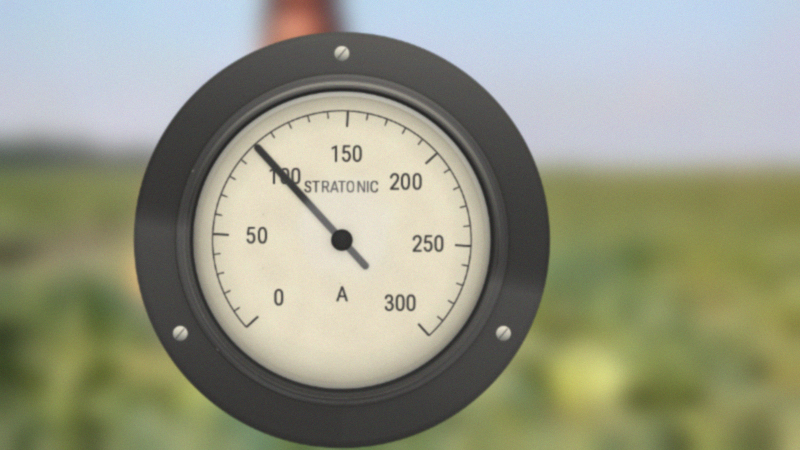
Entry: value=100 unit=A
